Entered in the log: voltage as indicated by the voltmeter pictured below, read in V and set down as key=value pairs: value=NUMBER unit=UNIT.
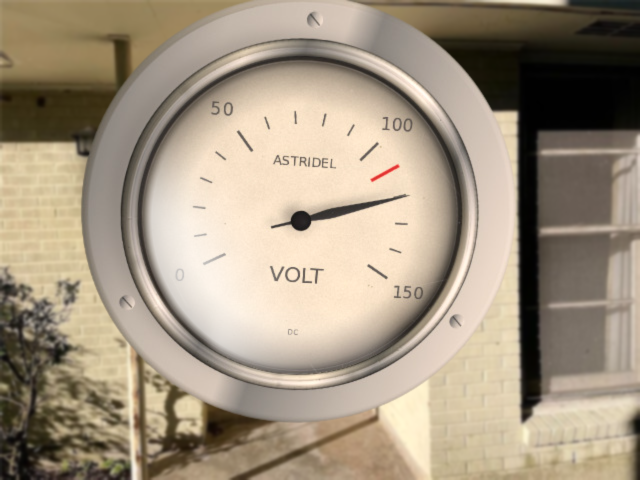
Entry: value=120 unit=V
